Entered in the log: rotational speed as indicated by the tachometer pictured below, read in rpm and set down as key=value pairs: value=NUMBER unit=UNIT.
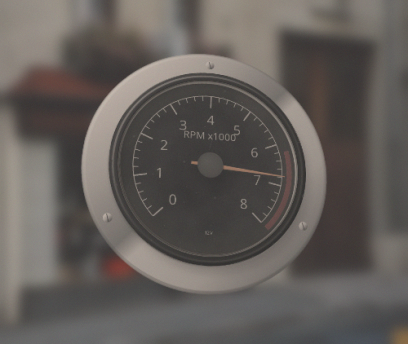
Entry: value=6800 unit=rpm
